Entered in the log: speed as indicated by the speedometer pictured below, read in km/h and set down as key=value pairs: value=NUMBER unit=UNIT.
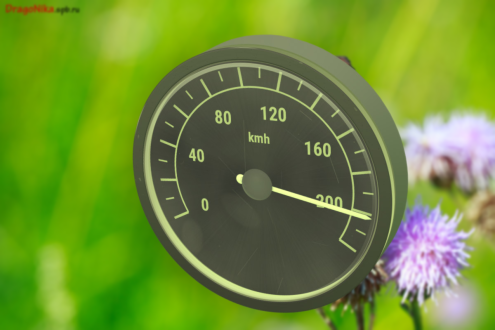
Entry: value=200 unit=km/h
